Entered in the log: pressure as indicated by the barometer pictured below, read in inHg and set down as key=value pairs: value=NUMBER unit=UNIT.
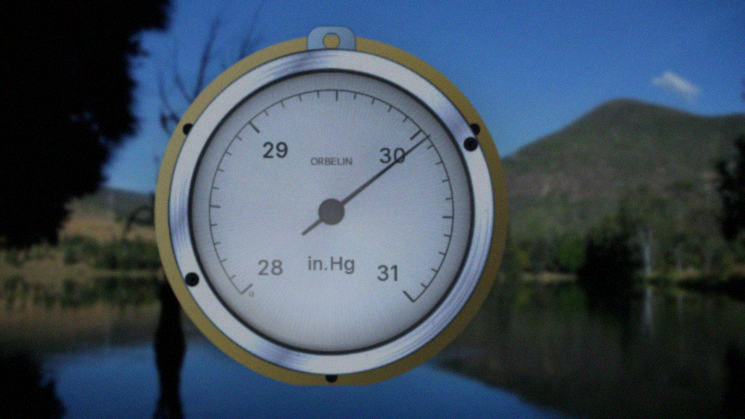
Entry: value=30.05 unit=inHg
